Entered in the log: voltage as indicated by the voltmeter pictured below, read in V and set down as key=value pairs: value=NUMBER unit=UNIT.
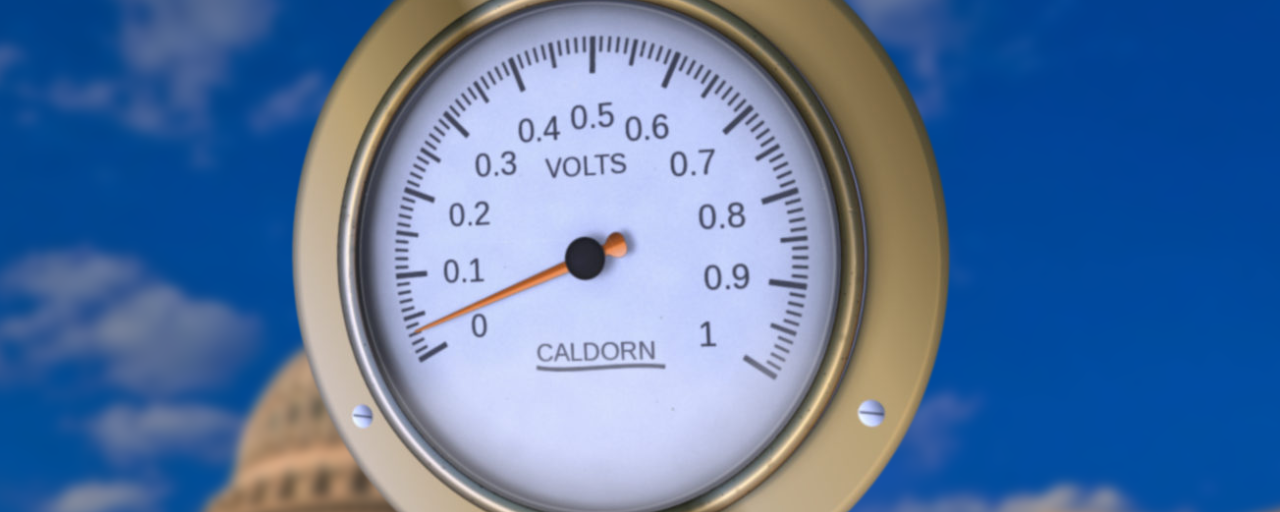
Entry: value=0.03 unit=V
